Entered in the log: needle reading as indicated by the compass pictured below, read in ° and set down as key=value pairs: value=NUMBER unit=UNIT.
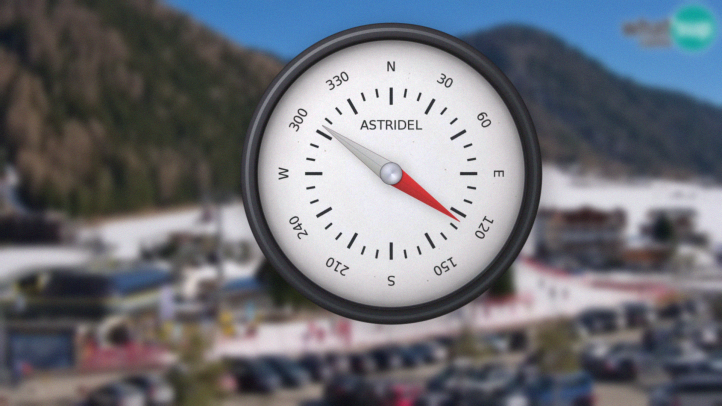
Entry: value=125 unit=°
